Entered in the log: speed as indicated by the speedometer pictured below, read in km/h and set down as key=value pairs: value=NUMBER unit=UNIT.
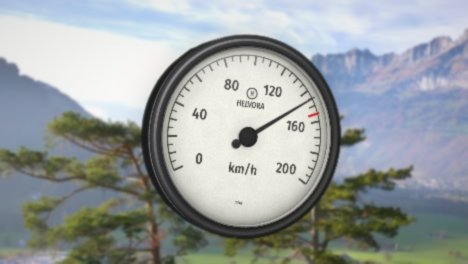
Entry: value=145 unit=km/h
